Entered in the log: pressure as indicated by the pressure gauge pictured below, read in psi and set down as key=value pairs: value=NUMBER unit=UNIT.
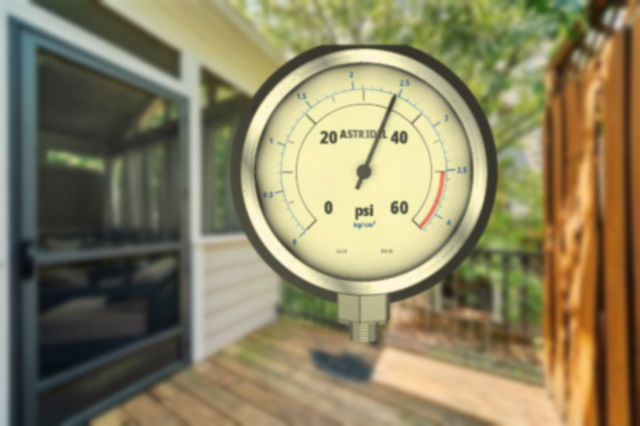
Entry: value=35 unit=psi
